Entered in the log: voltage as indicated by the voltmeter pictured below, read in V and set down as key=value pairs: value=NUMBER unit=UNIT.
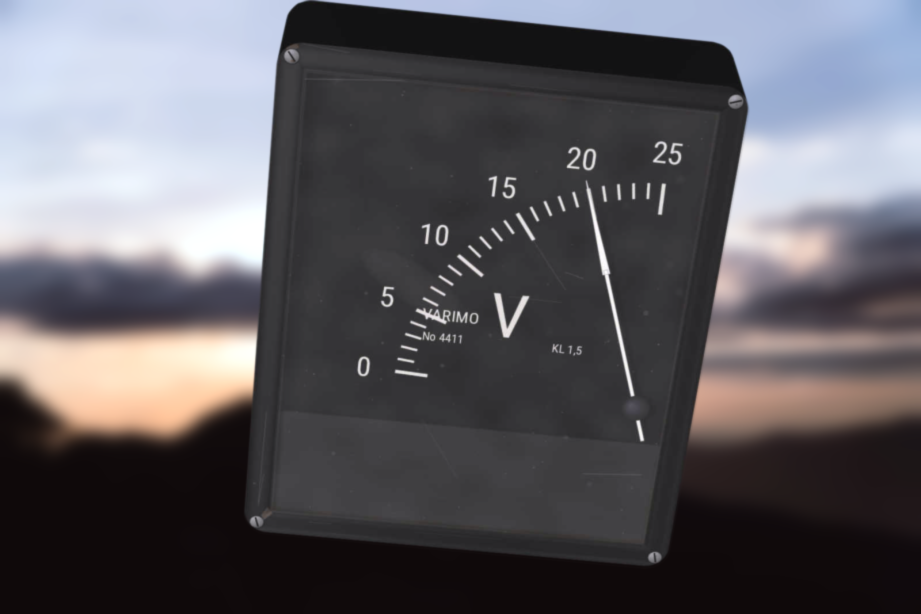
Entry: value=20 unit=V
